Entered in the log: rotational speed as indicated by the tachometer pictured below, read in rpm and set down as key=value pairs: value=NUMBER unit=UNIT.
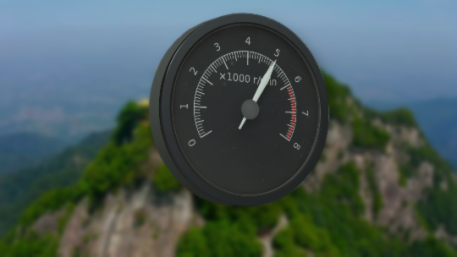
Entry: value=5000 unit=rpm
